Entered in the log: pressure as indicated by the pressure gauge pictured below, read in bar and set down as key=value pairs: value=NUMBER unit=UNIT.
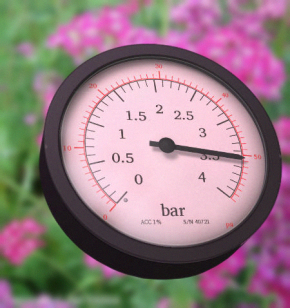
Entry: value=3.5 unit=bar
